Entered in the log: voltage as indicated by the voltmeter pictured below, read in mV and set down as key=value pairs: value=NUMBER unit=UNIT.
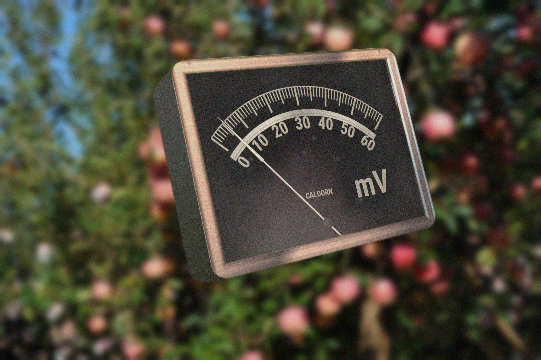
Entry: value=5 unit=mV
